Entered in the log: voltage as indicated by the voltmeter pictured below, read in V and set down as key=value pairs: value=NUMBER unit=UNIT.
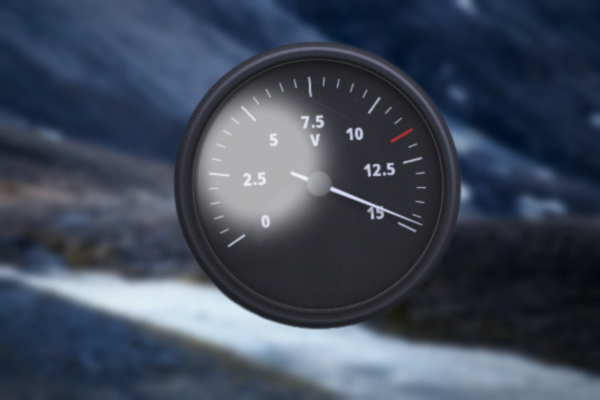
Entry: value=14.75 unit=V
